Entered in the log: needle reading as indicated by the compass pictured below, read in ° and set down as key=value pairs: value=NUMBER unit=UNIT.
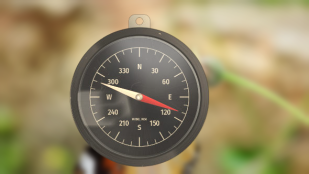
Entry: value=110 unit=°
